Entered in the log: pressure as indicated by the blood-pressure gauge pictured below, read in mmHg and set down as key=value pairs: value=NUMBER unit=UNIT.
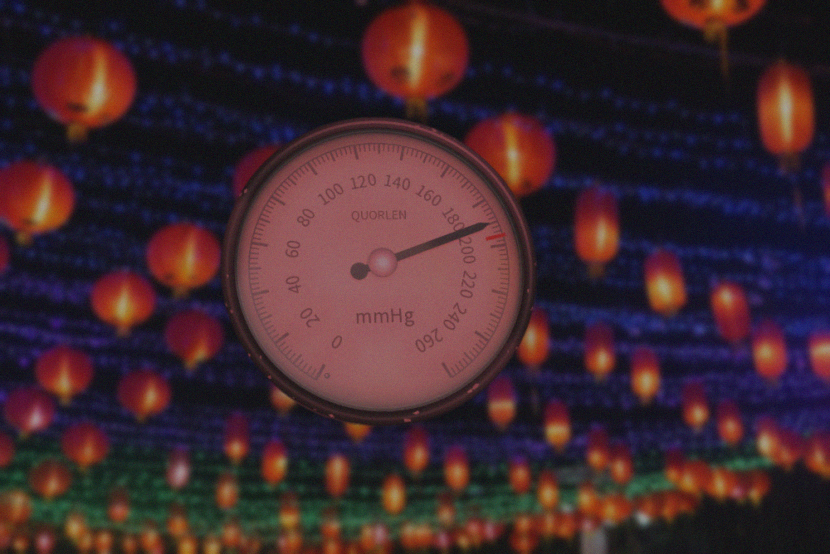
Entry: value=190 unit=mmHg
